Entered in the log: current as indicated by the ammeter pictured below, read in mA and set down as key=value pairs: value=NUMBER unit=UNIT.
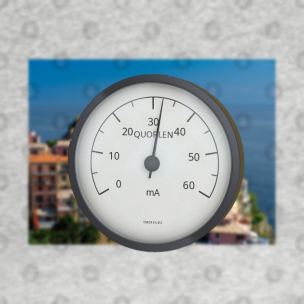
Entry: value=32.5 unit=mA
